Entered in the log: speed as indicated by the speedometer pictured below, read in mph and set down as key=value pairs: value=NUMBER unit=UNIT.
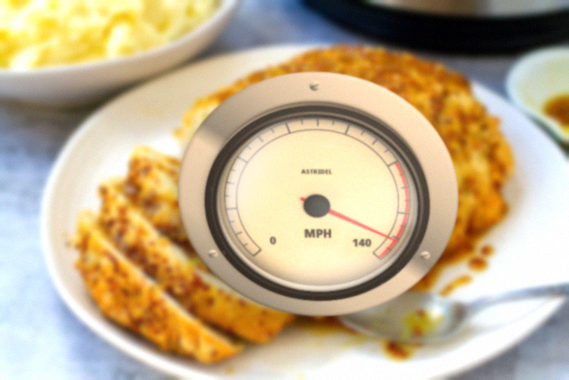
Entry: value=130 unit=mph
